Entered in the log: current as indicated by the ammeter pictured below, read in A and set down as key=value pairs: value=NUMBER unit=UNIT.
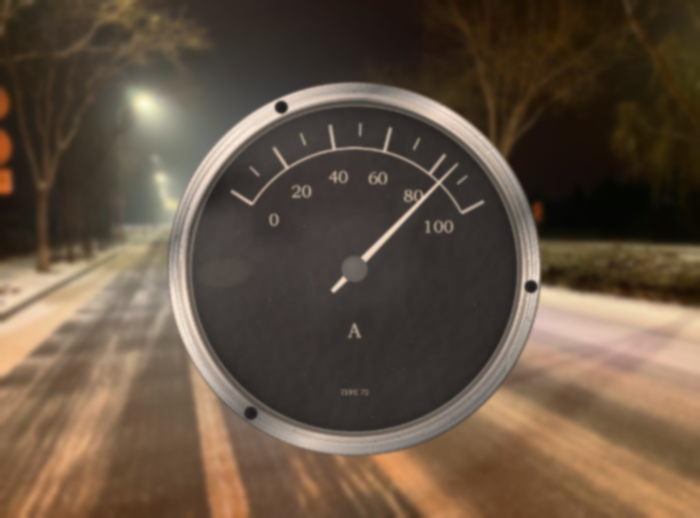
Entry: value=85 unit=A
